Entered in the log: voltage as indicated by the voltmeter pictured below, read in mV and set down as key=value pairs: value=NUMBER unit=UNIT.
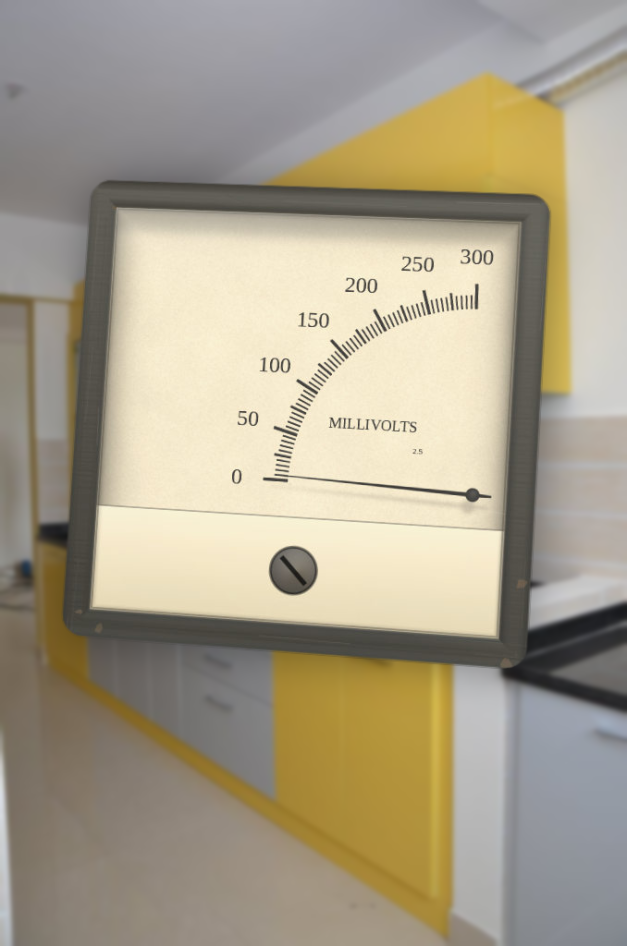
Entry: value=5 unit=mV
